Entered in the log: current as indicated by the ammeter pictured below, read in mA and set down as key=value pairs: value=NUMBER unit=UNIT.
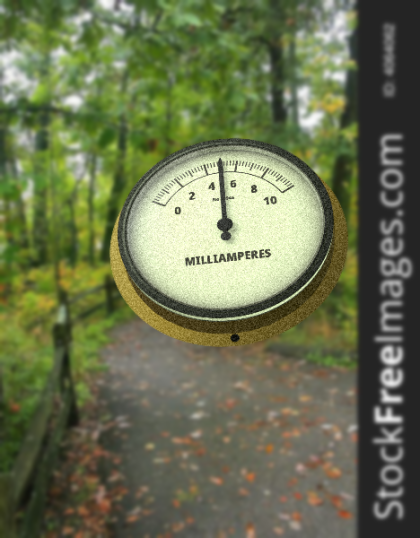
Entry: value=5 unit=mA
